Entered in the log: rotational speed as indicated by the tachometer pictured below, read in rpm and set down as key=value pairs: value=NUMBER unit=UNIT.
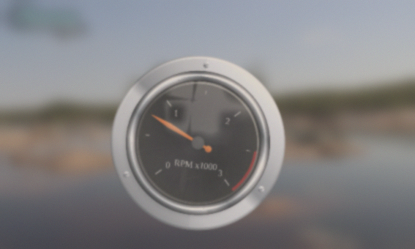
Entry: value=750 unit=rpm
